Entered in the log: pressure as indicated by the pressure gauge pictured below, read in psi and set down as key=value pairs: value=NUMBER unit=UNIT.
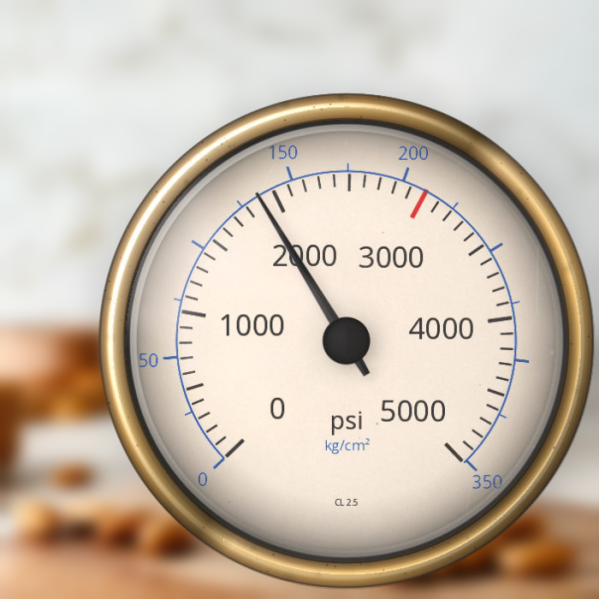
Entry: value=1900 unit=psi
